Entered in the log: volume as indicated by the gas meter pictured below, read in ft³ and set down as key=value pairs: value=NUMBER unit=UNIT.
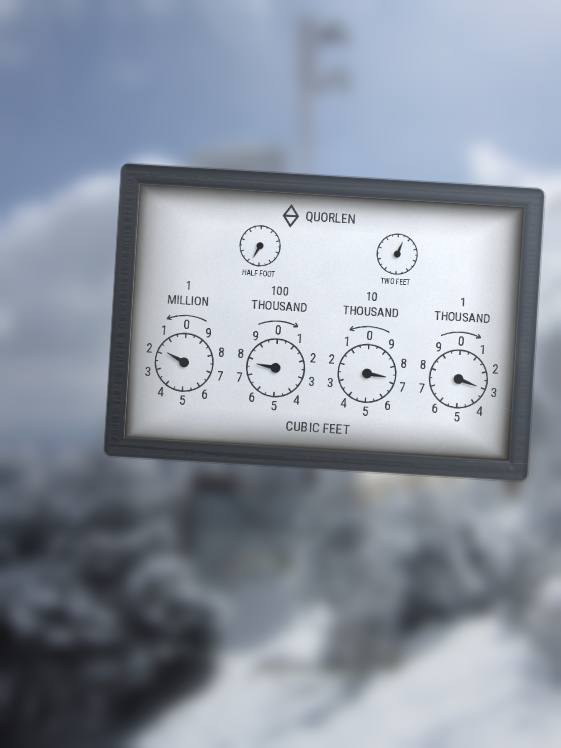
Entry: value=177300 unit=ft³
